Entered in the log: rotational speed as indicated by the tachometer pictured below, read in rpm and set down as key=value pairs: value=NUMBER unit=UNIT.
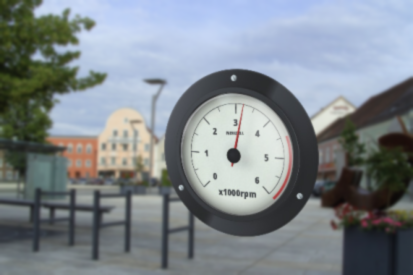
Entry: value=3250 unit=rpm
